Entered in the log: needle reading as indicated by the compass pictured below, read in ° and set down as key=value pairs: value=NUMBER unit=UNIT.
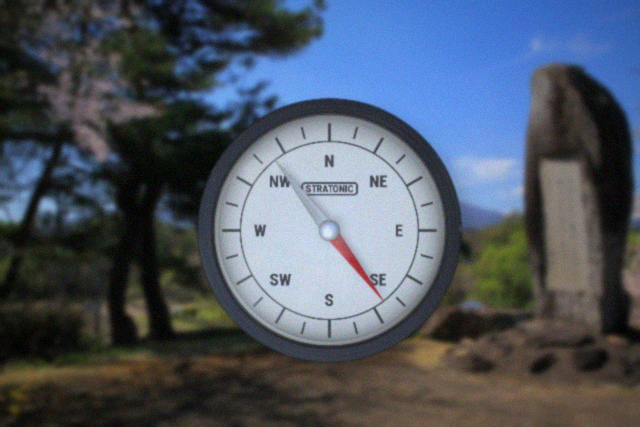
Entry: value=142.5 unit=°
